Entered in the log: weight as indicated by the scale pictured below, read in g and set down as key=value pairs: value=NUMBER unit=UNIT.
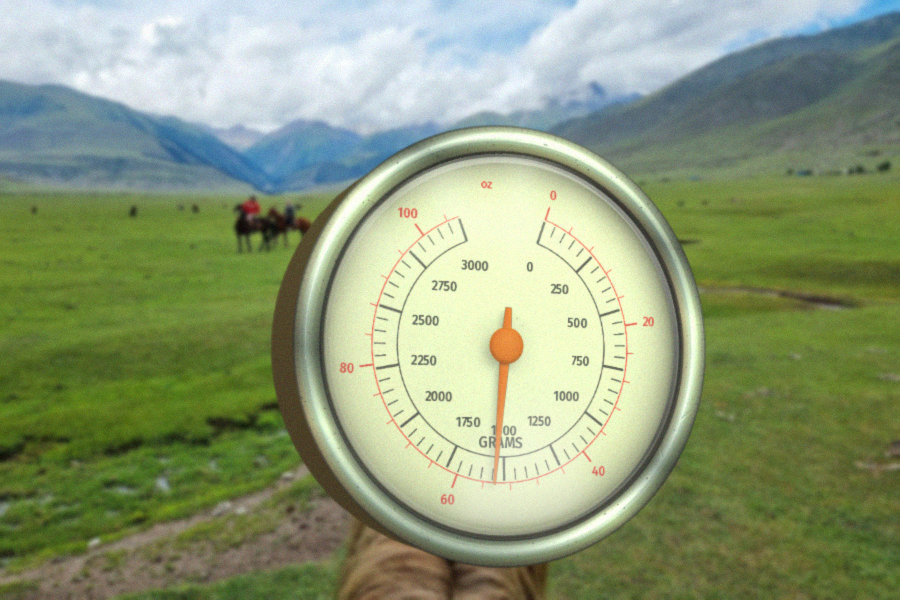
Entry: value=1550 unit=g
